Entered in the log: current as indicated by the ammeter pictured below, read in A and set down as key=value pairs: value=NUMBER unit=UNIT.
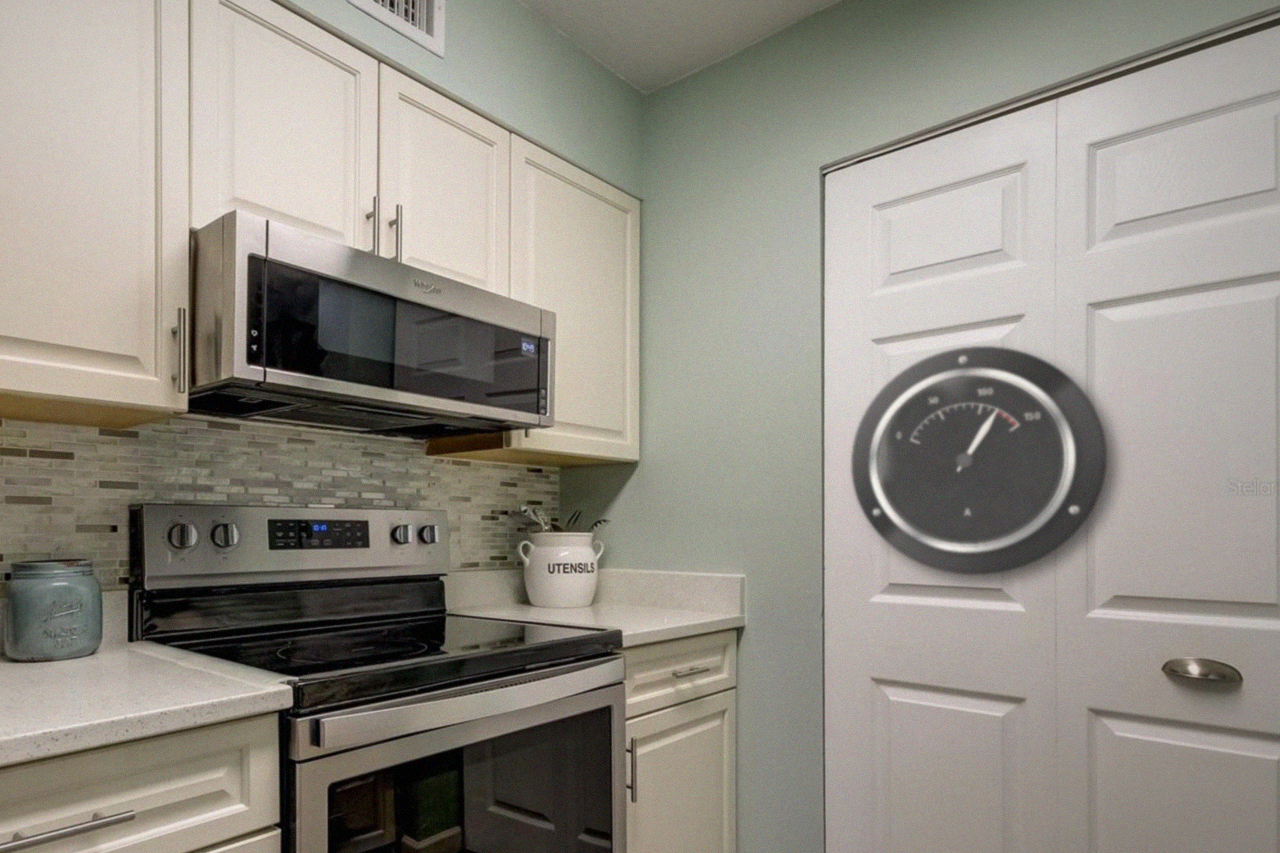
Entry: value=120 unit=A
